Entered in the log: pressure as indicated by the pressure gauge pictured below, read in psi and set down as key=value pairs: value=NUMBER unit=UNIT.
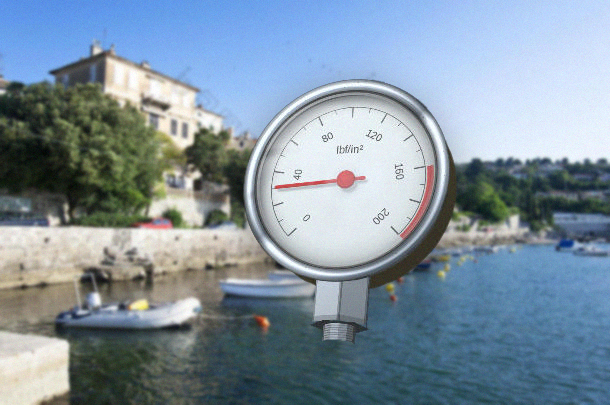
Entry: value=30 unit=psi
